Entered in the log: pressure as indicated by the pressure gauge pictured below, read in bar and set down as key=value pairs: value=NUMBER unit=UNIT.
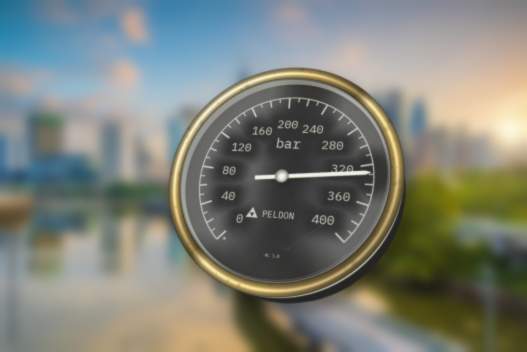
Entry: value=330 unit=bar
